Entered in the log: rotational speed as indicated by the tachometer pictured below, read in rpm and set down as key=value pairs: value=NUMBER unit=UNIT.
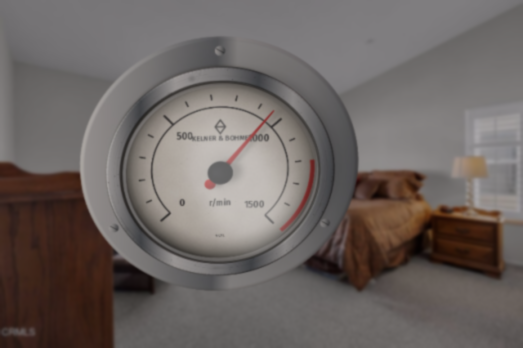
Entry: value=950 unit=rpm
